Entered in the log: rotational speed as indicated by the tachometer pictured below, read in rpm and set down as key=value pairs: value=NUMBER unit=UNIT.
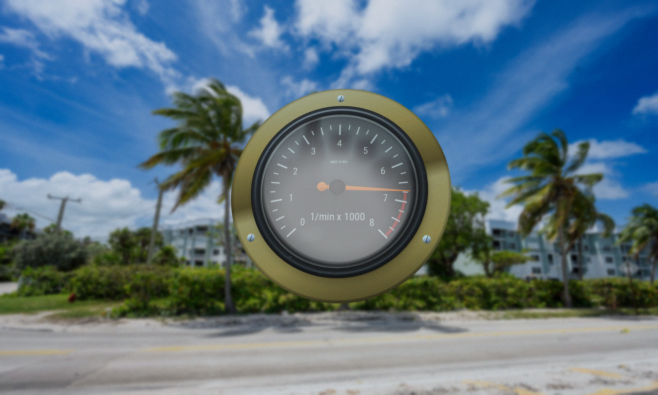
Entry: value=6750 unit=rpm
